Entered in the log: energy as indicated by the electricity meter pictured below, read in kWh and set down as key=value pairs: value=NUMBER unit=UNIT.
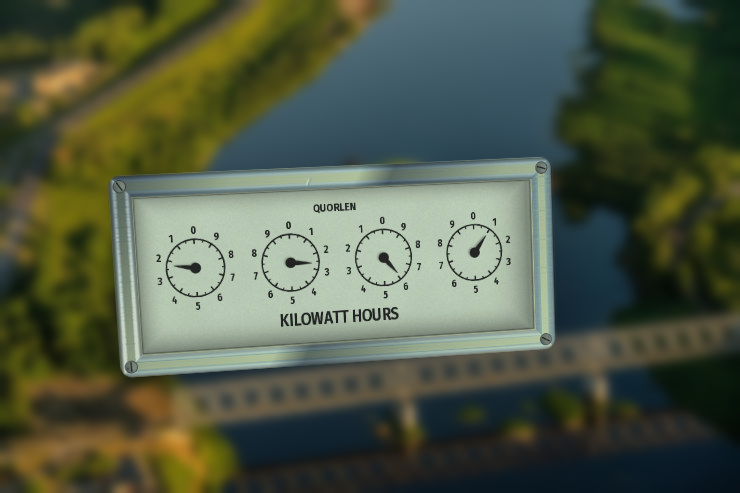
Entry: value=2261 unit=kWh
